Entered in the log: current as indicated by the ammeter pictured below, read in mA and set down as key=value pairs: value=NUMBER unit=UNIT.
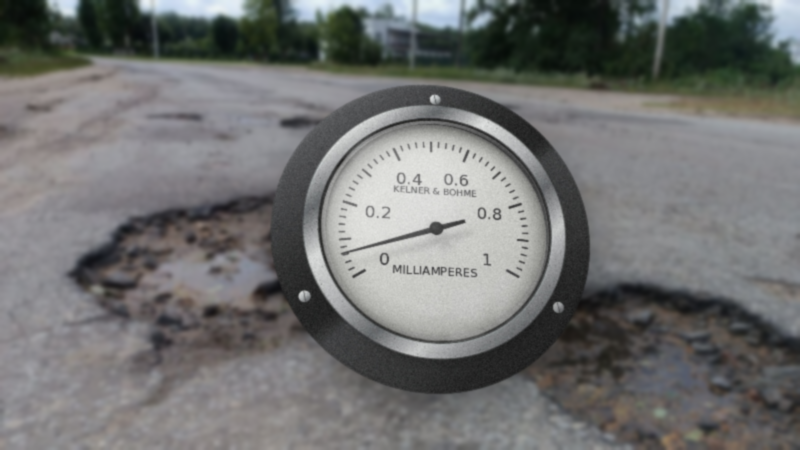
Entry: value=0.06 unit=mA
